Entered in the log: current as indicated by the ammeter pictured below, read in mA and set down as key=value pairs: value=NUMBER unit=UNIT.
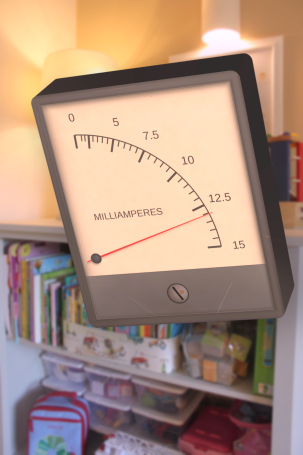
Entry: value=13 unit=mA
